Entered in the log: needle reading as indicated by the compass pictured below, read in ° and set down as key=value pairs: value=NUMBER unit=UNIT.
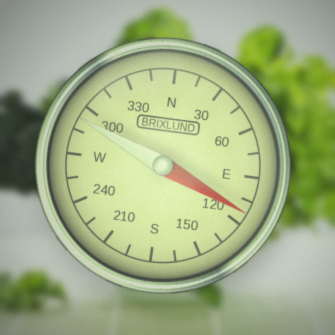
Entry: value=112.5 unit=°
